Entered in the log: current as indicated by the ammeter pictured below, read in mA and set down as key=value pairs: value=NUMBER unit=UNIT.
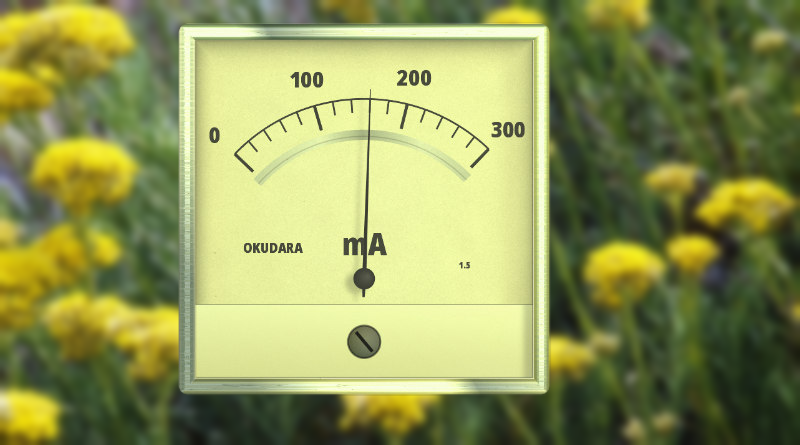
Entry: value=160 unit=mA
